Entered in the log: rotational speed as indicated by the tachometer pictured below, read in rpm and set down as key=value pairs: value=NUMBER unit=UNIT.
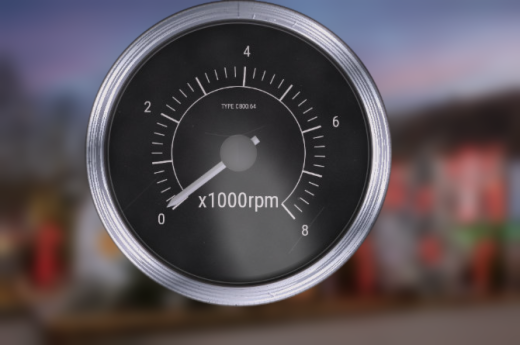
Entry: value=100 unit=rpm
